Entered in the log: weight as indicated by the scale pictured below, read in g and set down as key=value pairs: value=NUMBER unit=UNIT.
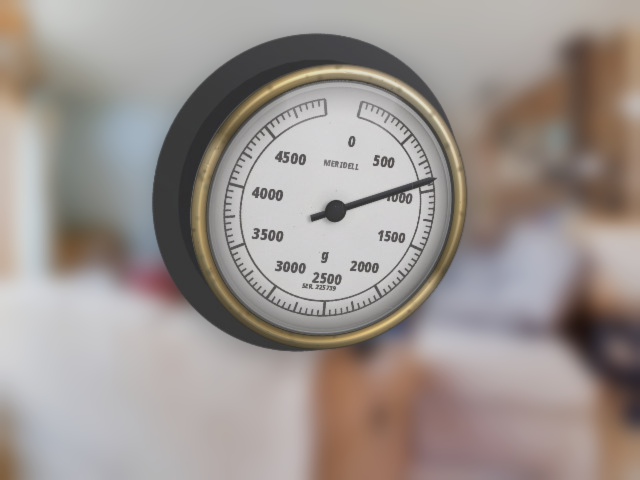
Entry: value=900 unit=g
